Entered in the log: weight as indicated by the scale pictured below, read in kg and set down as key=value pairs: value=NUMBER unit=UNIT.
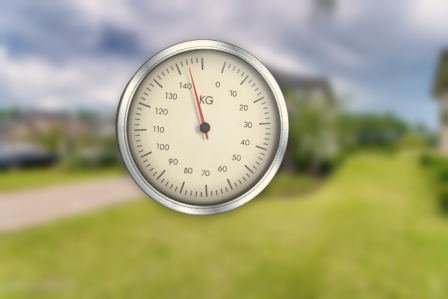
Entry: value=144 unit=kg
